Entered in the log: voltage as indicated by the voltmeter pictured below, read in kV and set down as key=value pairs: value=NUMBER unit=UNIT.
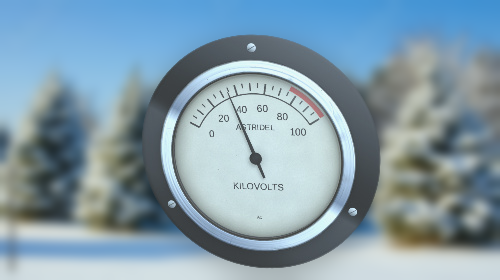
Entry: value=35 unit=kV
